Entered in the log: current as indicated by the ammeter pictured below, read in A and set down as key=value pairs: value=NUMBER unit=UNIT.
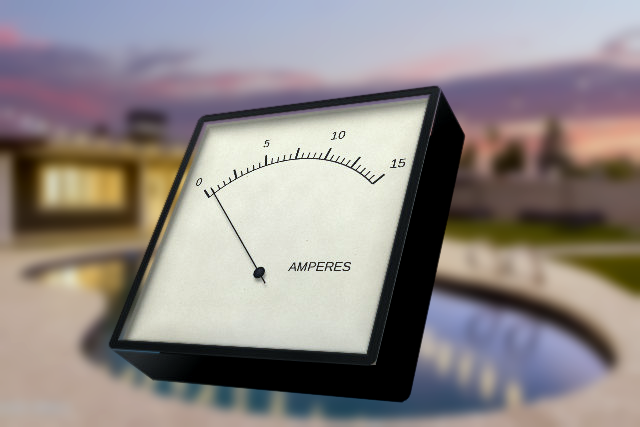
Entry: value=0.5 unit=A
